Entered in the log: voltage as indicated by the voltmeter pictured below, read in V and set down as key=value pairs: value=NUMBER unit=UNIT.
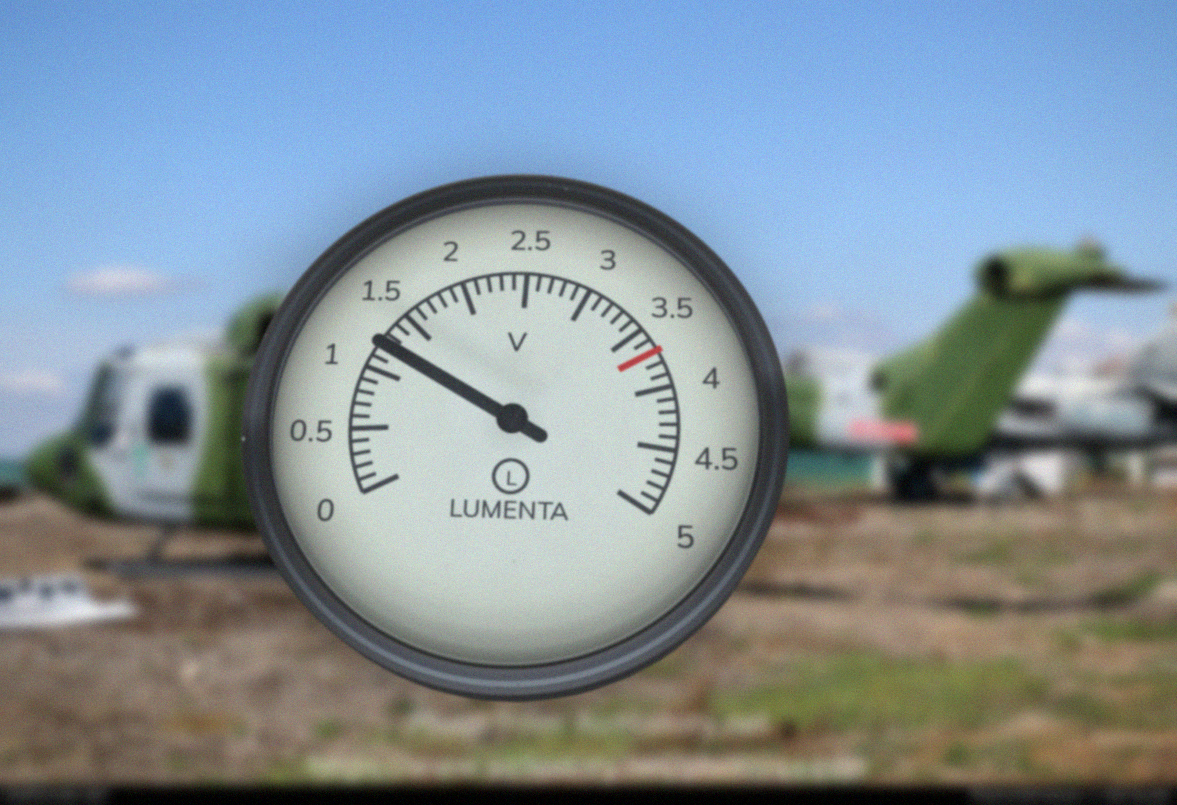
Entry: value=1.2 unit=V
